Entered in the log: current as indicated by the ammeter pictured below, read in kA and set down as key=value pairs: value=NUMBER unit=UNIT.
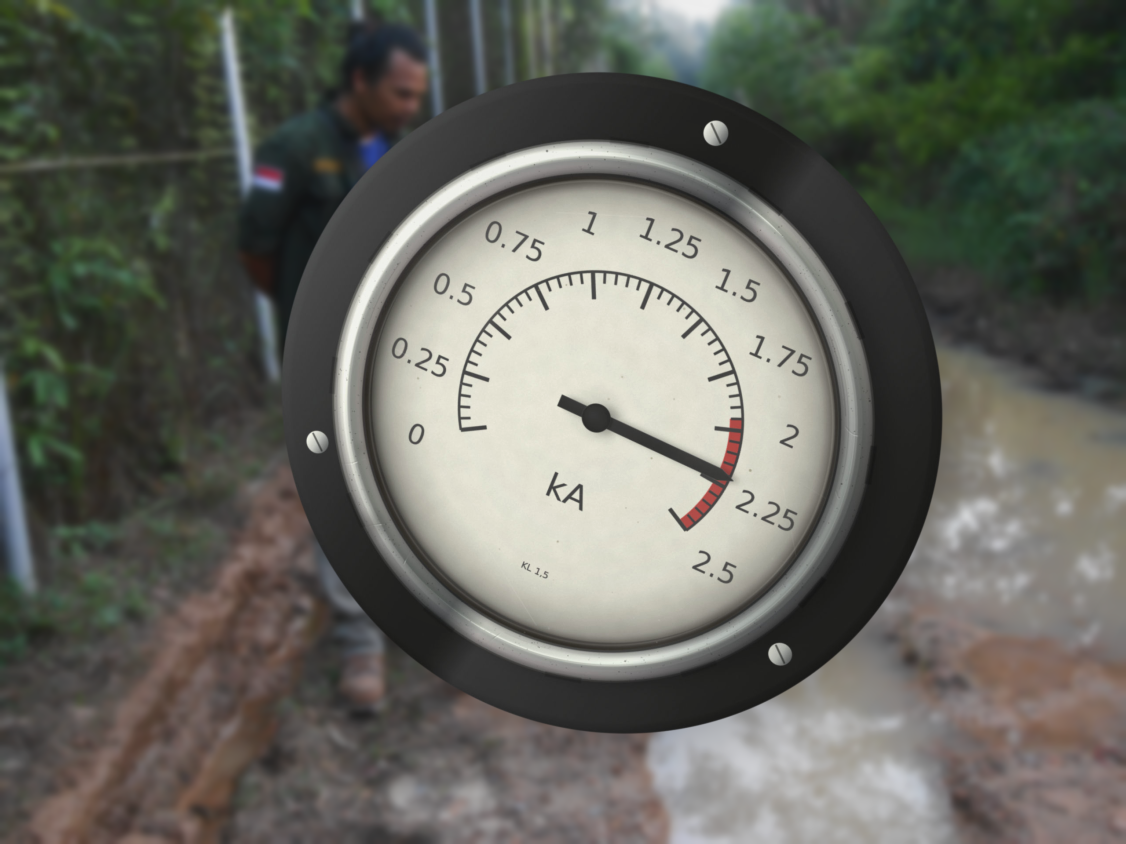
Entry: value=2.2 unit=kA
